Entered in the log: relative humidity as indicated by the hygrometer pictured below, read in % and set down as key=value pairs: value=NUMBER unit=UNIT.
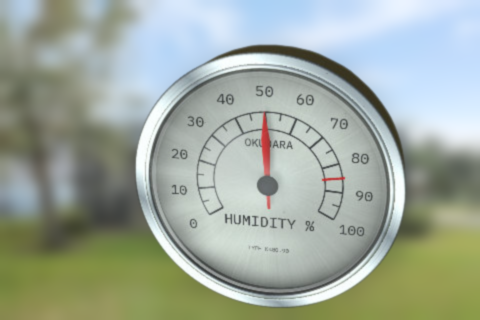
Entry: value=50 unit=%
